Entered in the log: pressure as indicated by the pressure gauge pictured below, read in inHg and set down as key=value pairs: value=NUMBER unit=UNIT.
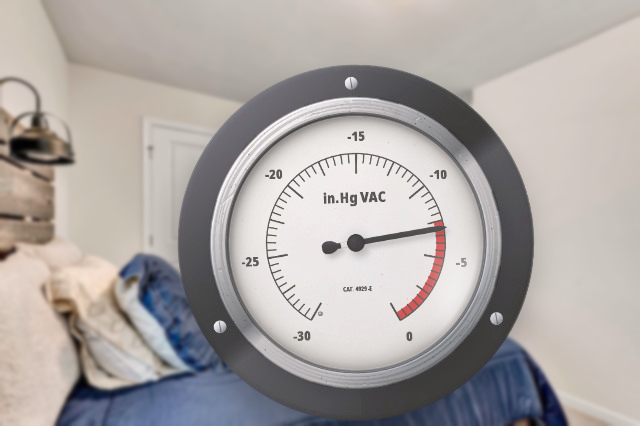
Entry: value=-7 unit=inHg
